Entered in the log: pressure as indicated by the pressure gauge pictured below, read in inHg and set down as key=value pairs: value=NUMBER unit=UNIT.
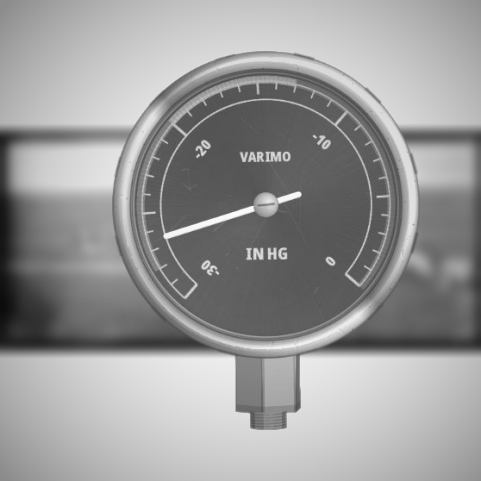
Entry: value=-26.5 unit=inHg
